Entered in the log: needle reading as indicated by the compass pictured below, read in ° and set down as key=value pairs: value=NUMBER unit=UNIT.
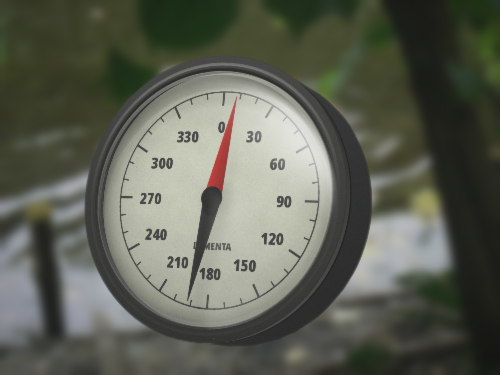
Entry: value=10 unit=°
